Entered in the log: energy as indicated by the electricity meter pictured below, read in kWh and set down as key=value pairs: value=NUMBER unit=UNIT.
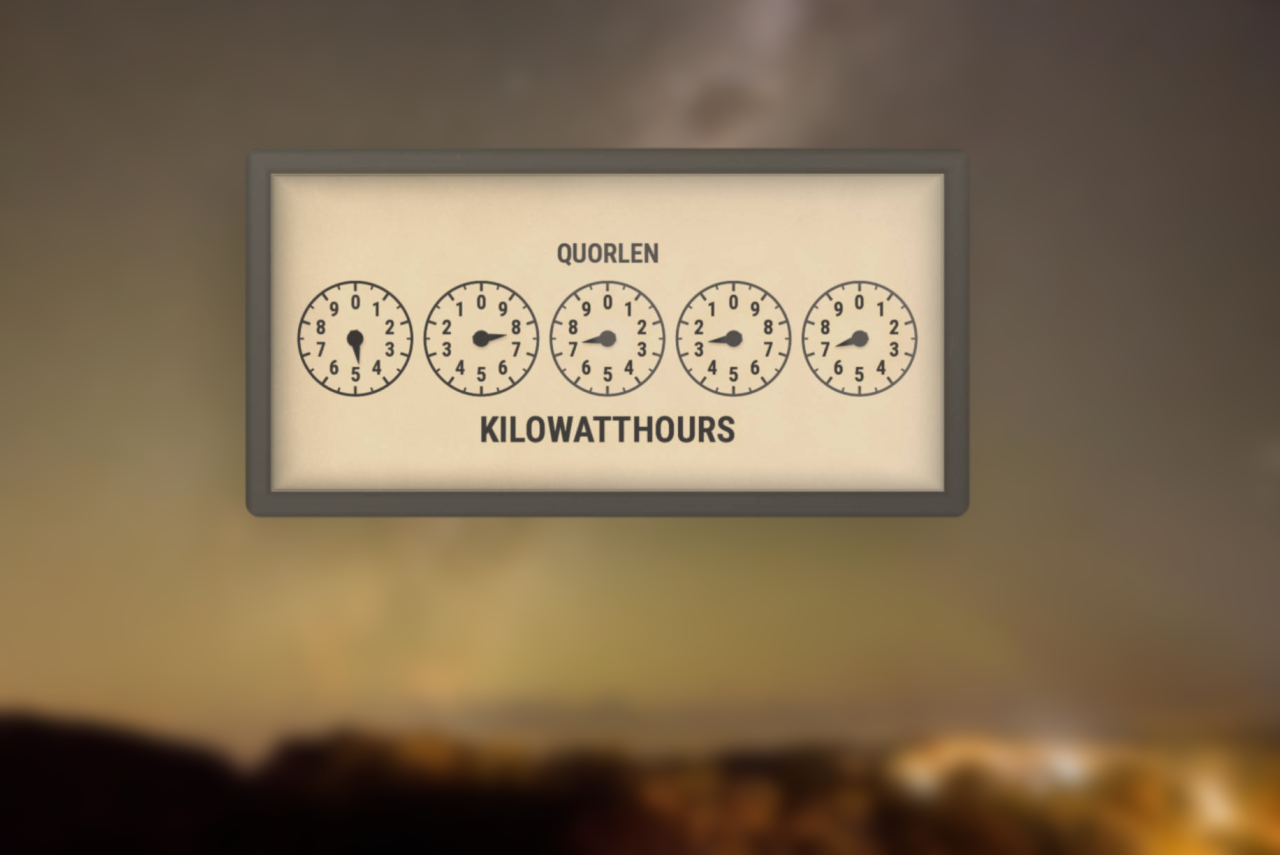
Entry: value=47727 unit=kWh
